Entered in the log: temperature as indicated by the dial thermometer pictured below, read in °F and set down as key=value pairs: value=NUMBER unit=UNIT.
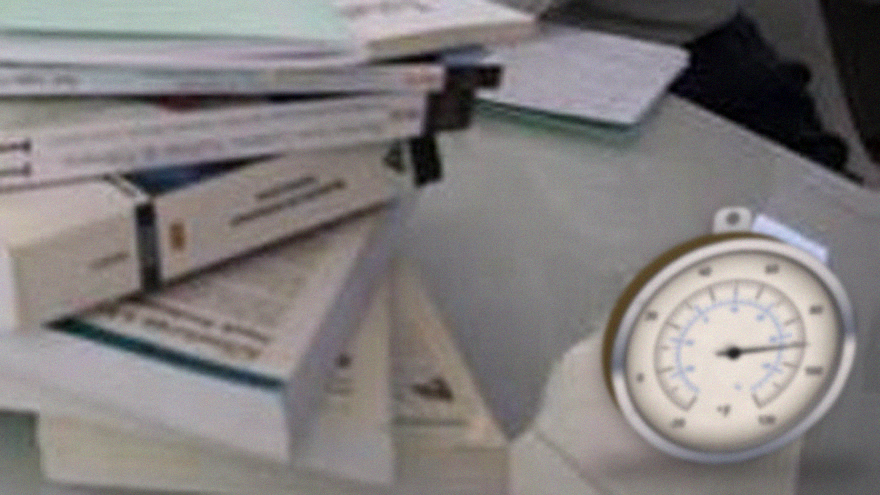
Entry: value=90 unit=°F
